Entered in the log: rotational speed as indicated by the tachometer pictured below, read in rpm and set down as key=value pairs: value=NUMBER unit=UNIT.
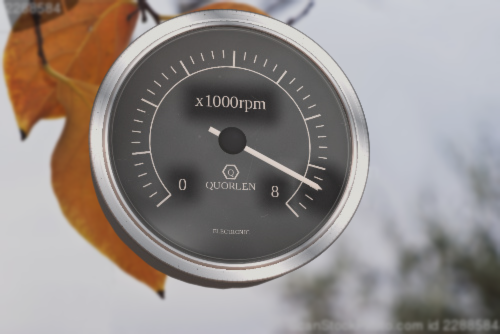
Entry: value=7400 unit=rpm
